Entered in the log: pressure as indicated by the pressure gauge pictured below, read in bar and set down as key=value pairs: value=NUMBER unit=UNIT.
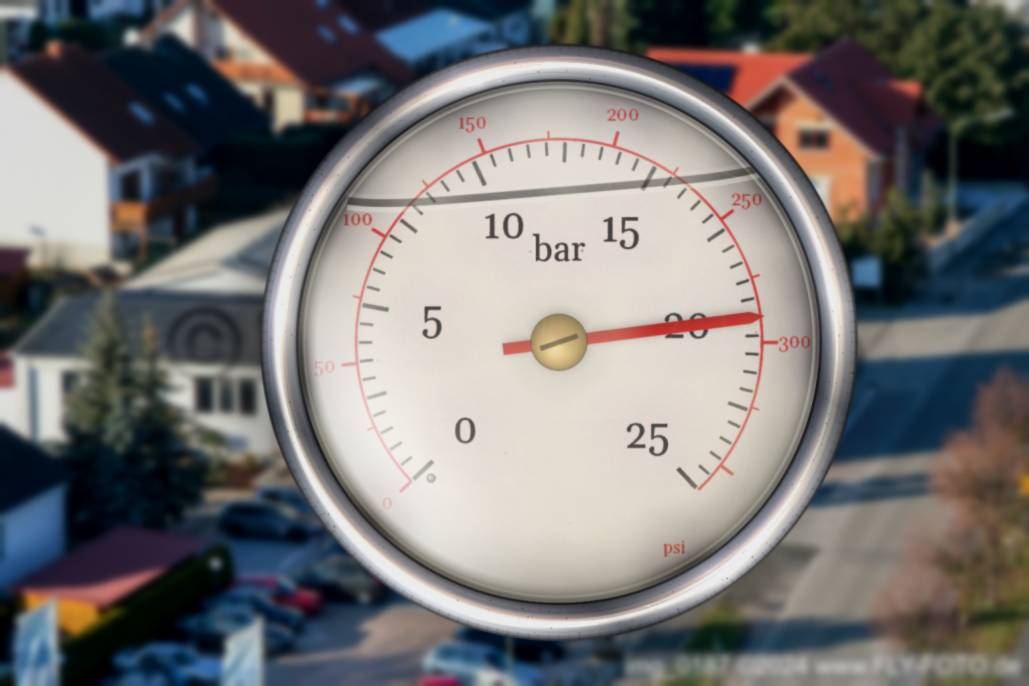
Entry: value=20 unit=bar
